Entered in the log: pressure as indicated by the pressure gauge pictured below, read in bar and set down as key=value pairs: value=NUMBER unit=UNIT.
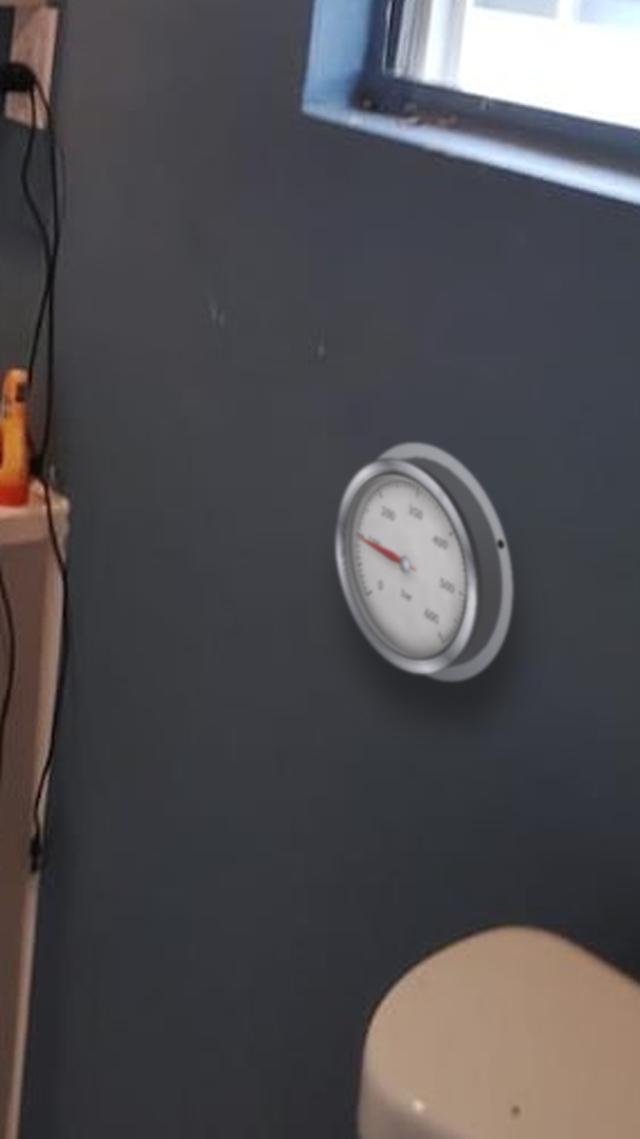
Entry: value=100 unit=bar
